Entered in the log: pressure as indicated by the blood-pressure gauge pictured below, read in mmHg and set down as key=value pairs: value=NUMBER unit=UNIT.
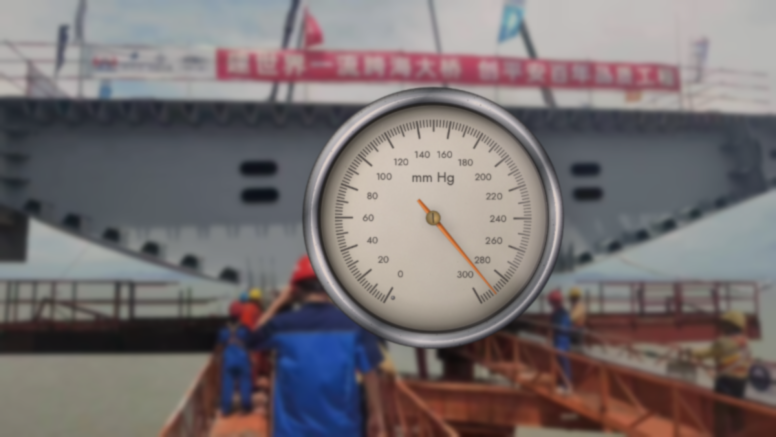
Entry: value=290 unit=mmHg
